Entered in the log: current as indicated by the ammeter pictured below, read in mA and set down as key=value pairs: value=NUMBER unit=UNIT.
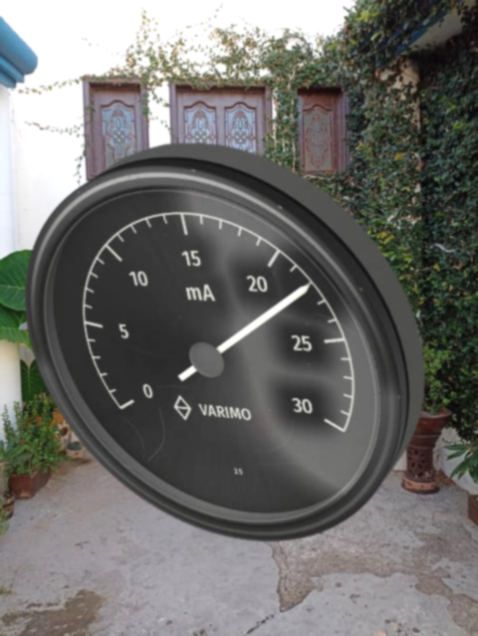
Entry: value=22 unit=mA
